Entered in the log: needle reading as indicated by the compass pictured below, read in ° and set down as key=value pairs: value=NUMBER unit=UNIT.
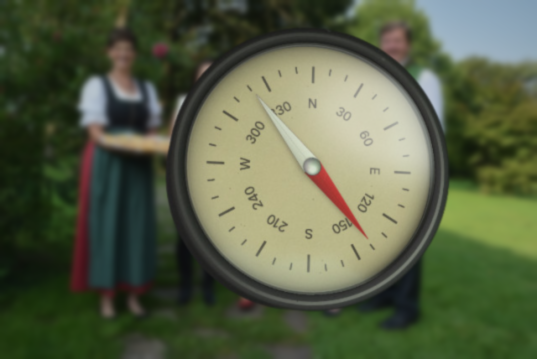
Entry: value=140 unit=°
